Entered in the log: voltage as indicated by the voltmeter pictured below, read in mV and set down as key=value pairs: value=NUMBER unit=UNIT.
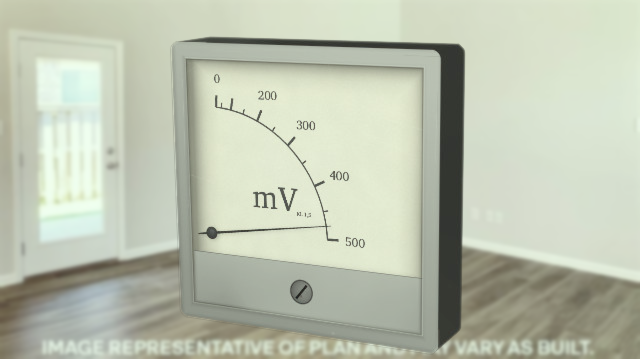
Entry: value=475 unit=mV
